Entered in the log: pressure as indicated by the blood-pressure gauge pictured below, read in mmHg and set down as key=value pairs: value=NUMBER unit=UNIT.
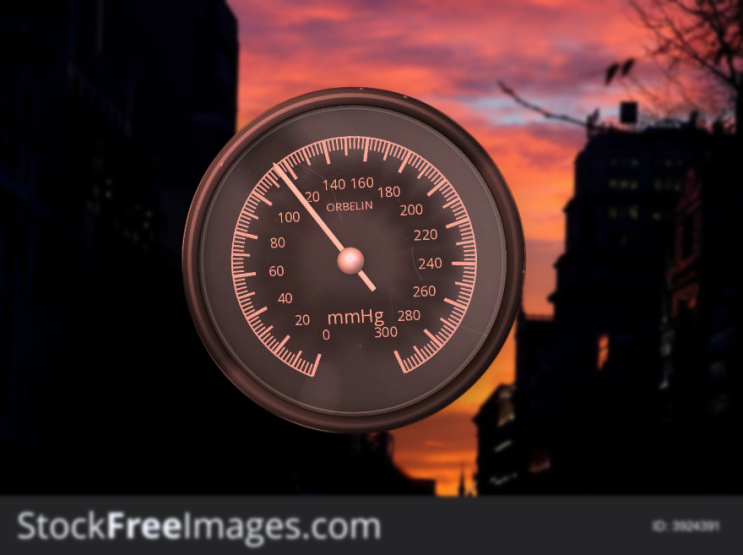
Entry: value=116 unit=mmHg
